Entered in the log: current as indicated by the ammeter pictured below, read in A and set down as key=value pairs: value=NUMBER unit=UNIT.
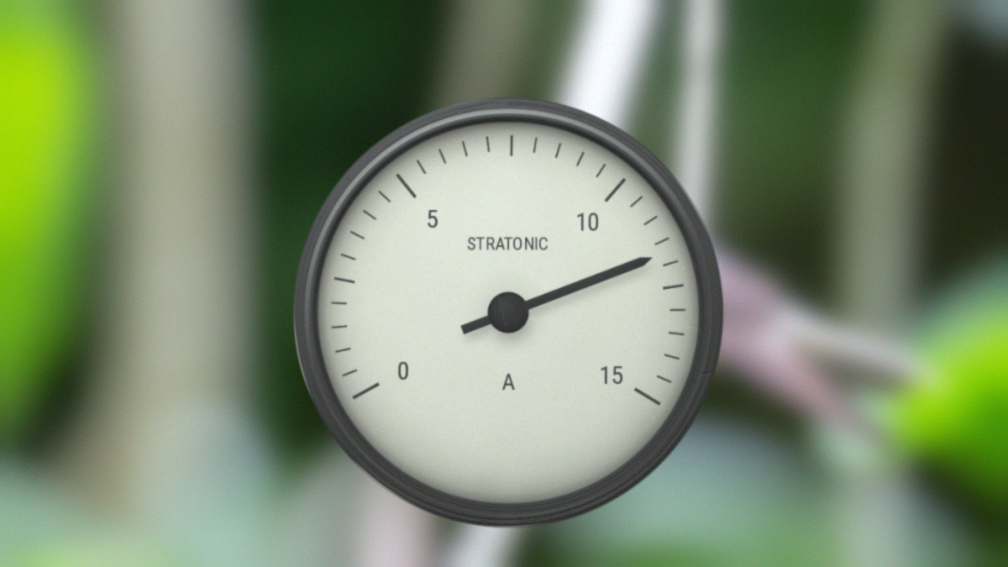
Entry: value=11.75 unit=A
